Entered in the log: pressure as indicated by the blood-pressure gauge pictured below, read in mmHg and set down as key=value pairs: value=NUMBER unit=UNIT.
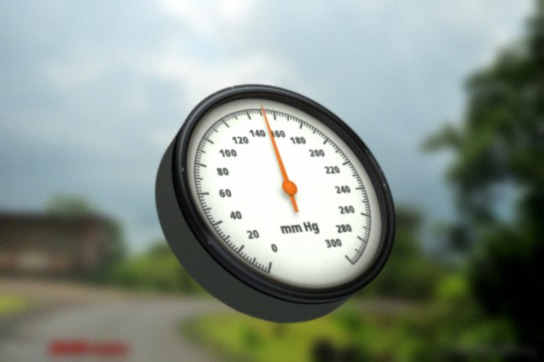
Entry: value=150 unit=mmHg
